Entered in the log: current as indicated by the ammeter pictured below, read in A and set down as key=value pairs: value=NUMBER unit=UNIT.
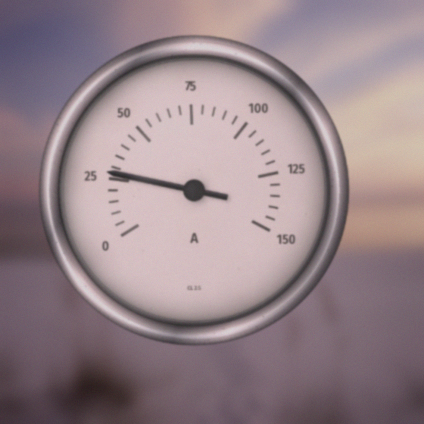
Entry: value=27.5 unit=A
